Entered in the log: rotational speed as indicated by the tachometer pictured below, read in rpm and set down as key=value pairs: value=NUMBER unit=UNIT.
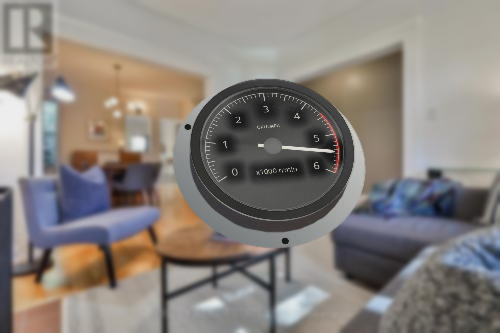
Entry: value=5500 unit=rpm
